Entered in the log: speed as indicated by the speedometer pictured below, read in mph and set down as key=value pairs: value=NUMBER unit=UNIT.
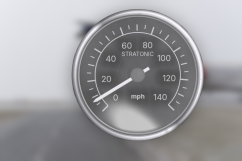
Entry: value=7.5 unit=mph
